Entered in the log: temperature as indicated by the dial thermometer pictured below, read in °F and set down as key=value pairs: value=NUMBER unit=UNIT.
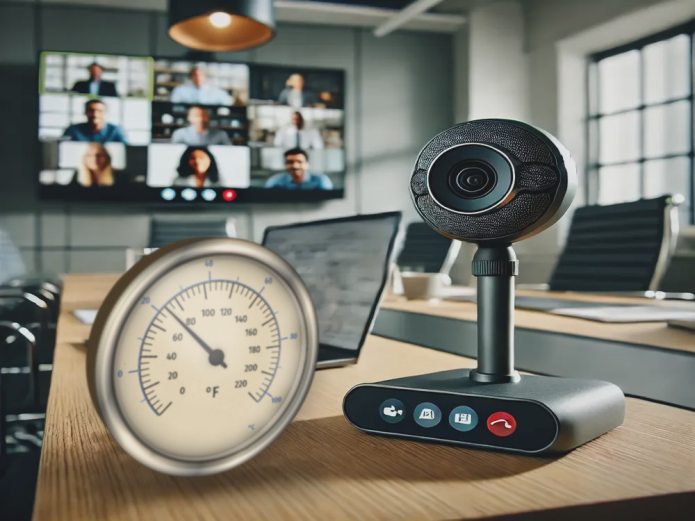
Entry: value=72 unit=°F
